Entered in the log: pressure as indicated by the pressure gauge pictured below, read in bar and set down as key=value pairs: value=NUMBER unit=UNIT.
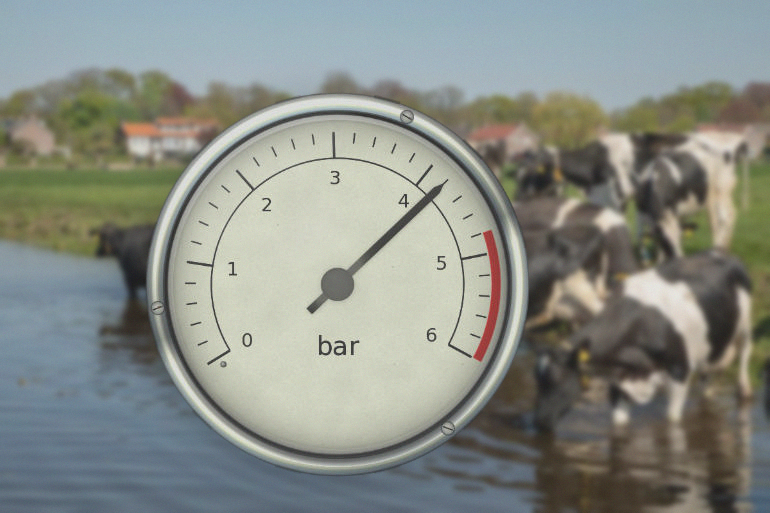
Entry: value=4.2 unit=bar
